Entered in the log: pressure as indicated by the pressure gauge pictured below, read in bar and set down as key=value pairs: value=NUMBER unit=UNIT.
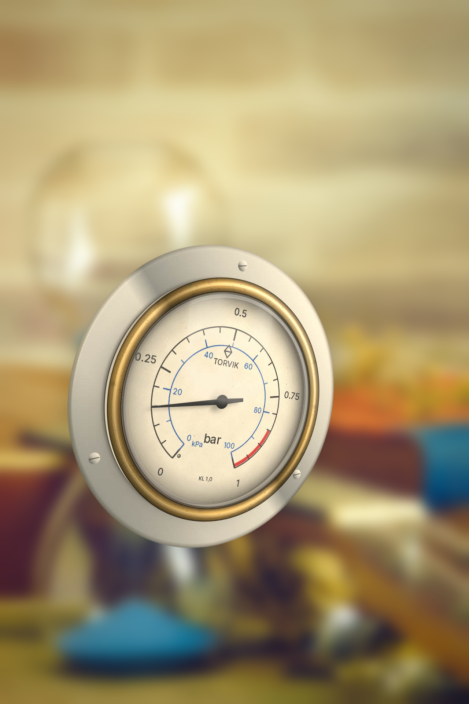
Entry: value=0.15 unit=bar
